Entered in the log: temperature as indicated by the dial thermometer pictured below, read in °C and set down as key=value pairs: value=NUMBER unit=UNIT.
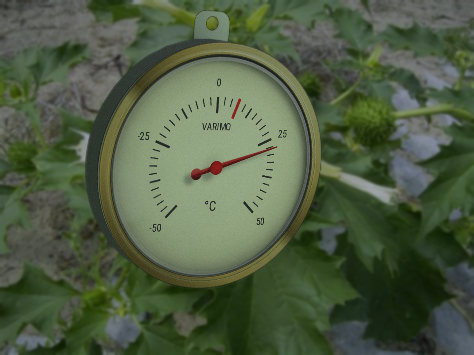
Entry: value=27.5 unit=°C
